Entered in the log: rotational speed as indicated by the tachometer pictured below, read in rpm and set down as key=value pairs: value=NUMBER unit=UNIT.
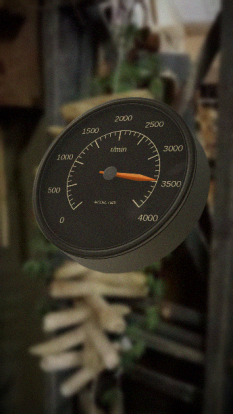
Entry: value=3500 unit=rpm
